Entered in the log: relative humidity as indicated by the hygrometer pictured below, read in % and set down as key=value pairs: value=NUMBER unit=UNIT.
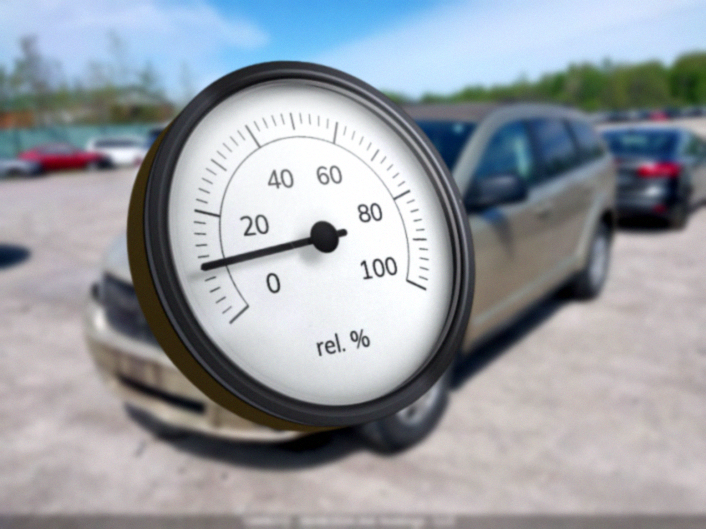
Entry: value=10 unit=%
